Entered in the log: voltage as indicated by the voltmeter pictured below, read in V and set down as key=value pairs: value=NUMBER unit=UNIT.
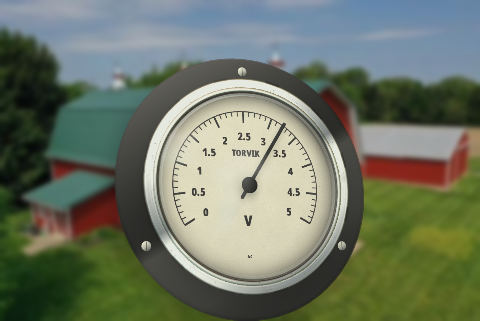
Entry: value=3.2 unit=V
